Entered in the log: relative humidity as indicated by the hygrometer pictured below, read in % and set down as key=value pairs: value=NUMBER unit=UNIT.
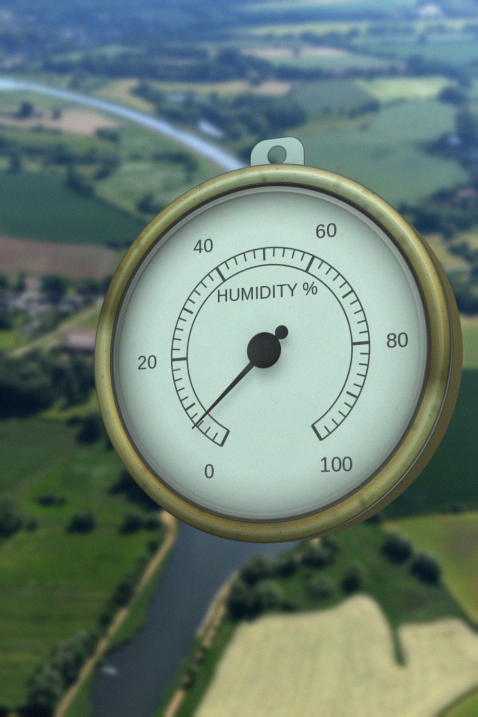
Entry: value=6 unit=%
